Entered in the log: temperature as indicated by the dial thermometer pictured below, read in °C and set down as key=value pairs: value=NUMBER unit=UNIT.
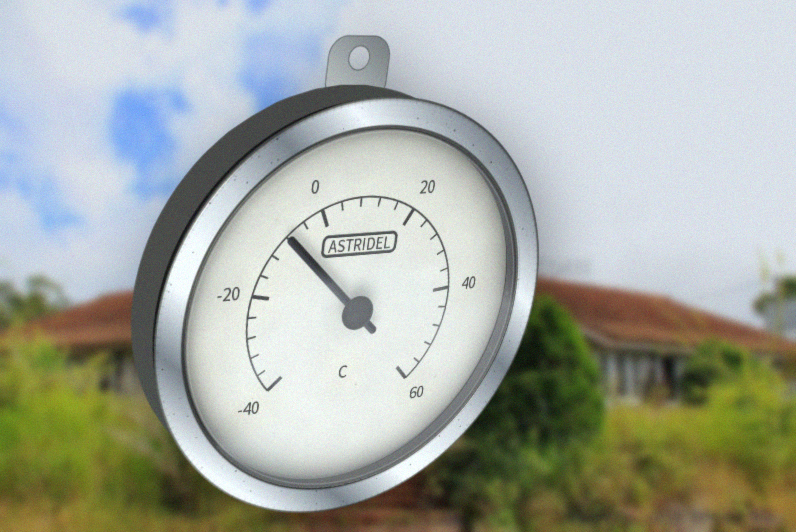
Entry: value=-8 unit=°C
